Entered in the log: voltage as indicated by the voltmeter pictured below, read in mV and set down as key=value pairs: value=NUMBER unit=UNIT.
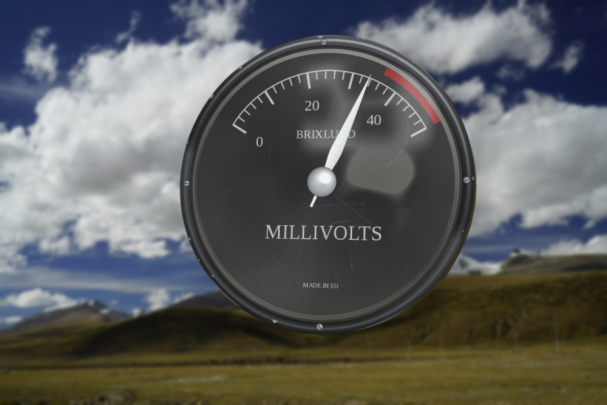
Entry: value=34 unit=mV
